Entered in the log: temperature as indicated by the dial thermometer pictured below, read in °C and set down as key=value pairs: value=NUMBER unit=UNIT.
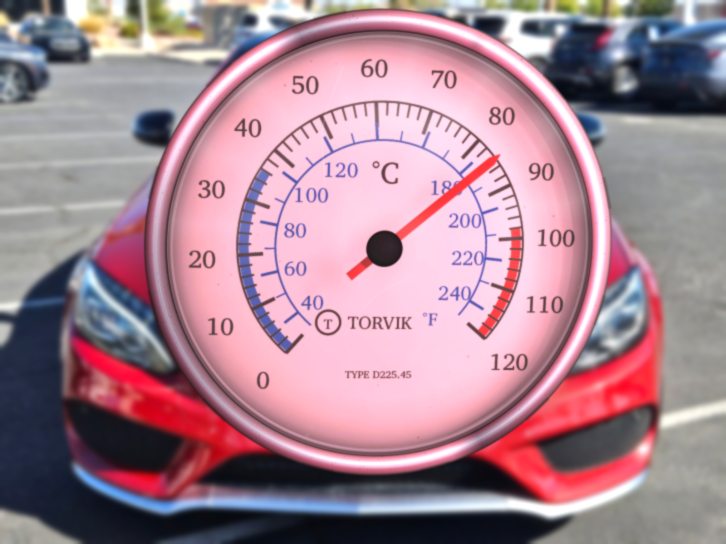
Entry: value=84 unit=°C
